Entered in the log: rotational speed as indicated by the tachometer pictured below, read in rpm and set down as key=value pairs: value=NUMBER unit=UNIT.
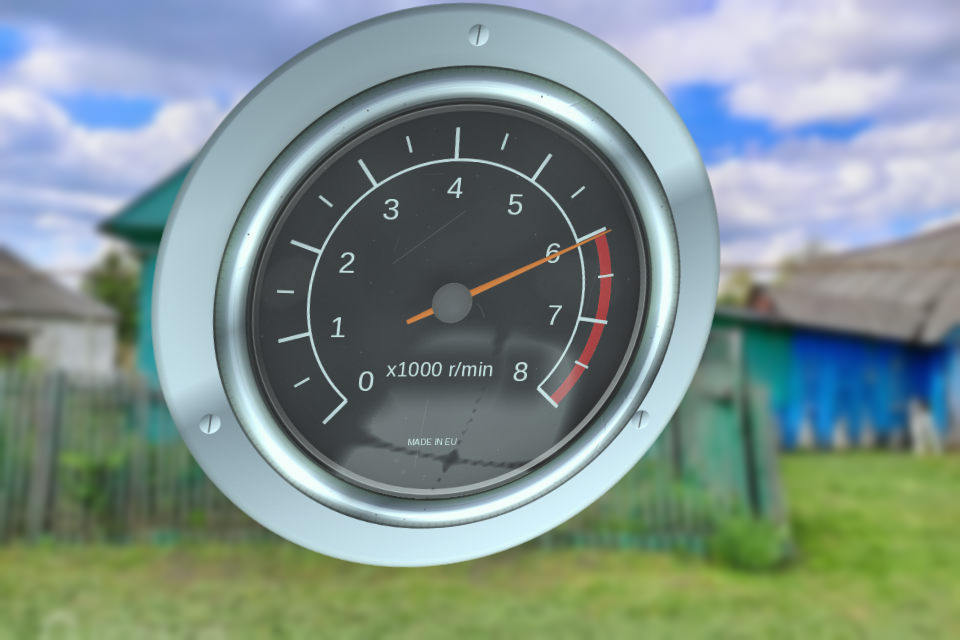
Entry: value=6000 unit=rpm
